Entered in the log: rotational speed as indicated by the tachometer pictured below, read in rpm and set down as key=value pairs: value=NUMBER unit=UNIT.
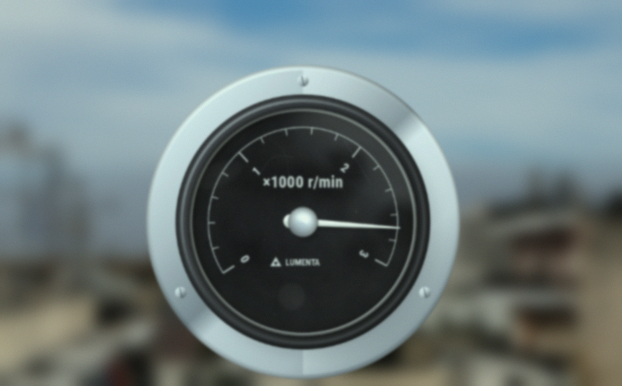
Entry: value=2700 unit=rpm
